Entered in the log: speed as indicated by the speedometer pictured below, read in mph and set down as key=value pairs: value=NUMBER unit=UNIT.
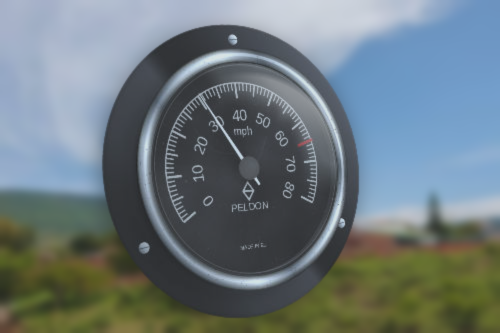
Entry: value=30 unit=mph
